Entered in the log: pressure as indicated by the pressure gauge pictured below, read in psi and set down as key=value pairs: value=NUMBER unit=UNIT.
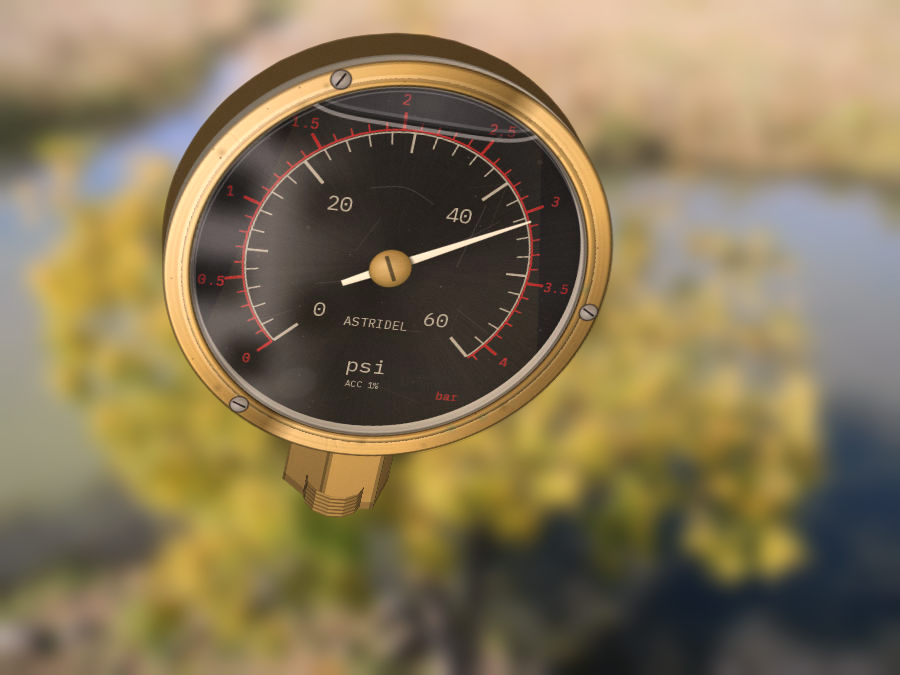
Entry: value=44 unit=psi
